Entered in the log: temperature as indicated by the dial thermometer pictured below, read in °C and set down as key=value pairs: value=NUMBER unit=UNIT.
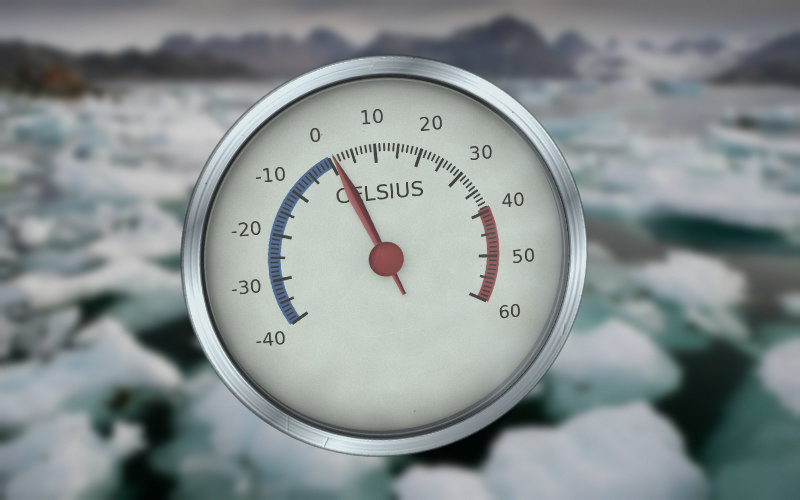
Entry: value=1 unit=°C
